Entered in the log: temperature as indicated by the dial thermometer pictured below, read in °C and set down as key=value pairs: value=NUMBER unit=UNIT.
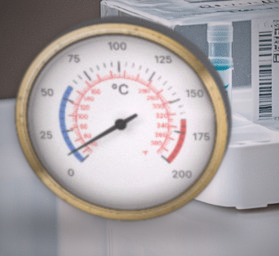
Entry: value=10 unit=°C
